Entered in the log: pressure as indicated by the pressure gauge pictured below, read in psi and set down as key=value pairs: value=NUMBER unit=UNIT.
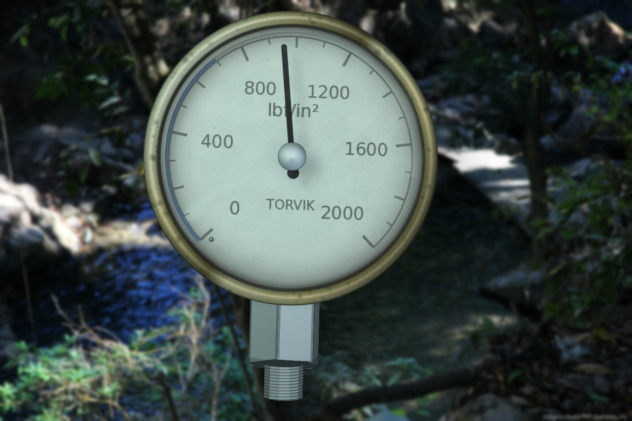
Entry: value=950 unit=psi
